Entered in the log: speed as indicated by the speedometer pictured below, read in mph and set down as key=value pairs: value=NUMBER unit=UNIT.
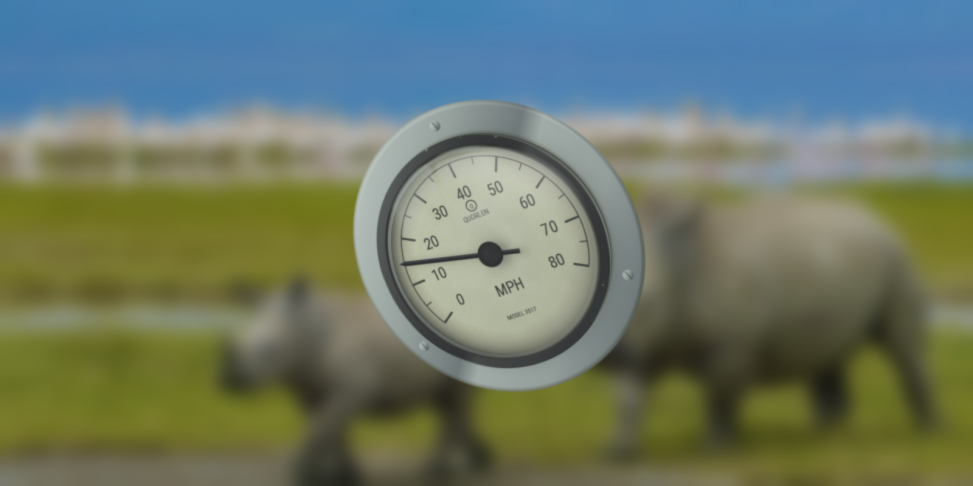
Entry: value=15 unit=mph
